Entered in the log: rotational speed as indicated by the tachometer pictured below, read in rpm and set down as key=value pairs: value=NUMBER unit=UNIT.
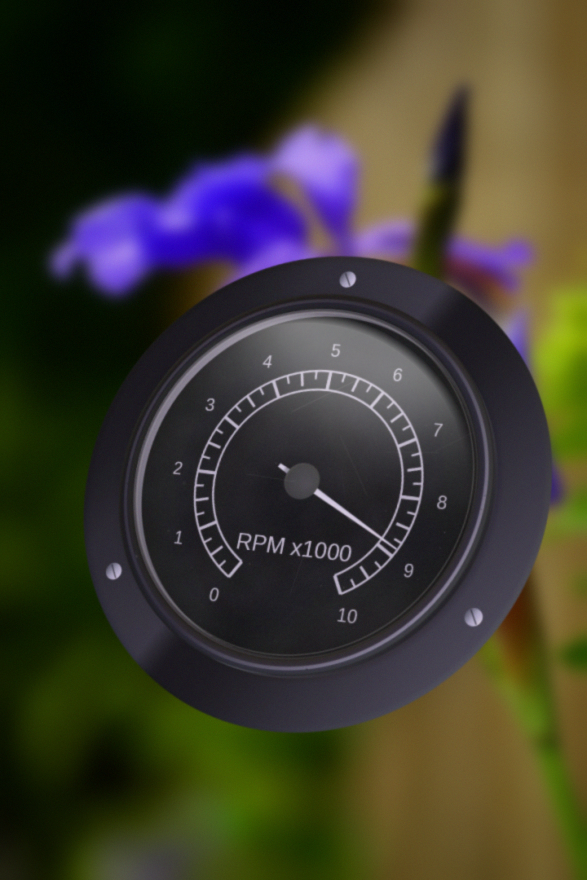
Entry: value=8875 unit=rpm
